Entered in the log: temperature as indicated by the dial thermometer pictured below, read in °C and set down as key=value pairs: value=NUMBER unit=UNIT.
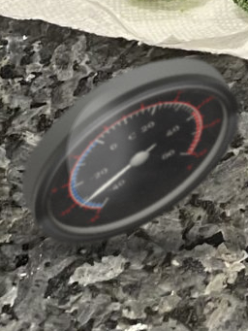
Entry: value=-30 unit=°C
